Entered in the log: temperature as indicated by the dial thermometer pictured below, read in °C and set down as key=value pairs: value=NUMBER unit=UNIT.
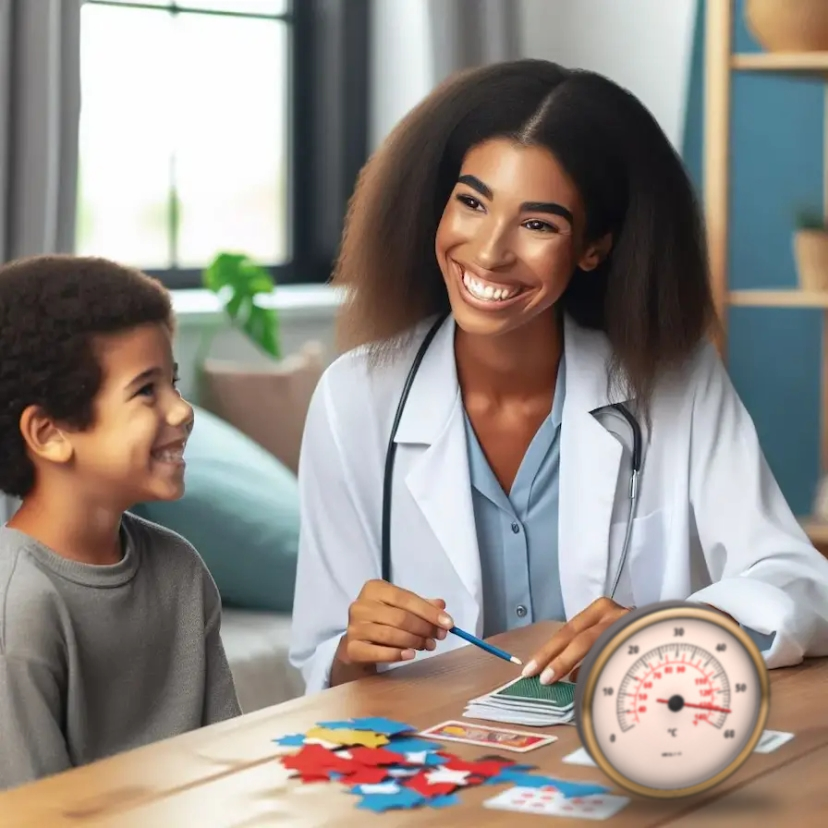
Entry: value=55 unit=°C
